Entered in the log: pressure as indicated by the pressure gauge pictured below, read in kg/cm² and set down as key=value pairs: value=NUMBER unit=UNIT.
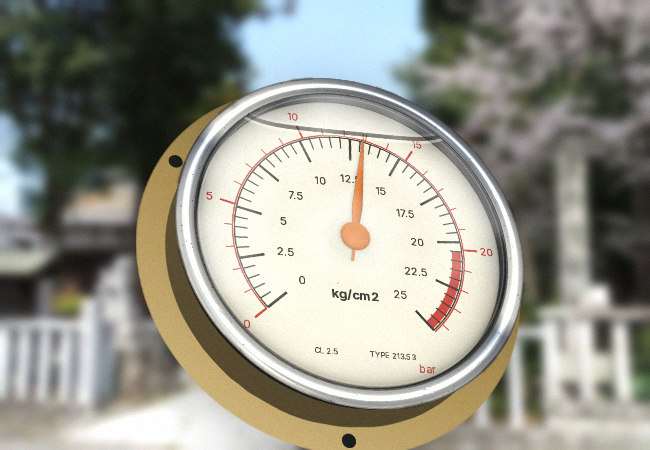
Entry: value=13 unit=kg/cm²
